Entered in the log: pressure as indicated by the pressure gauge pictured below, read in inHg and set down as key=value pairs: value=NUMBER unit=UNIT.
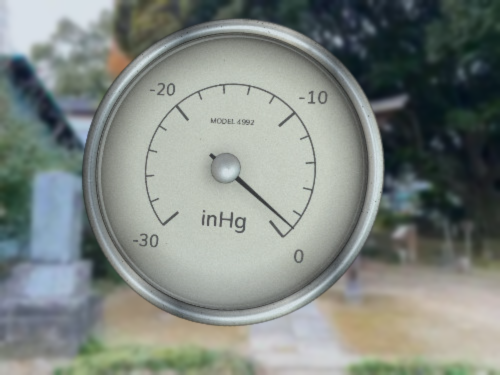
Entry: value=-1 unit=inHg
